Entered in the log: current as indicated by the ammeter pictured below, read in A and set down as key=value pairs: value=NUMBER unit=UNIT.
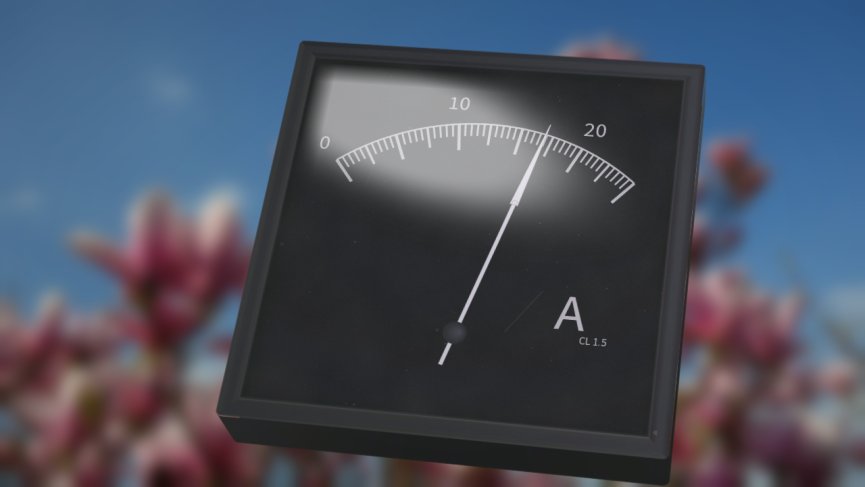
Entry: value=17 unit=A
